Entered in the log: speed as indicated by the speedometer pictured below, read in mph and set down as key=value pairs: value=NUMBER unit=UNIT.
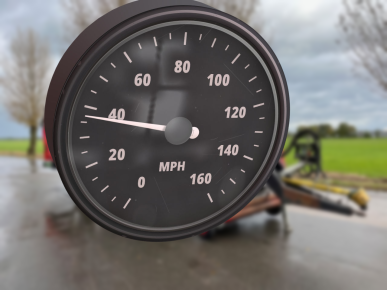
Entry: value=37.5 unit=mph
